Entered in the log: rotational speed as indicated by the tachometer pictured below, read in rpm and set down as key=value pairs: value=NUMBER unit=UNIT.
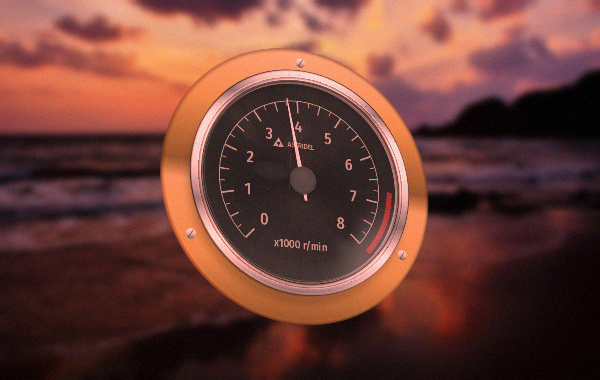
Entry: value=3750 unit=rpm
